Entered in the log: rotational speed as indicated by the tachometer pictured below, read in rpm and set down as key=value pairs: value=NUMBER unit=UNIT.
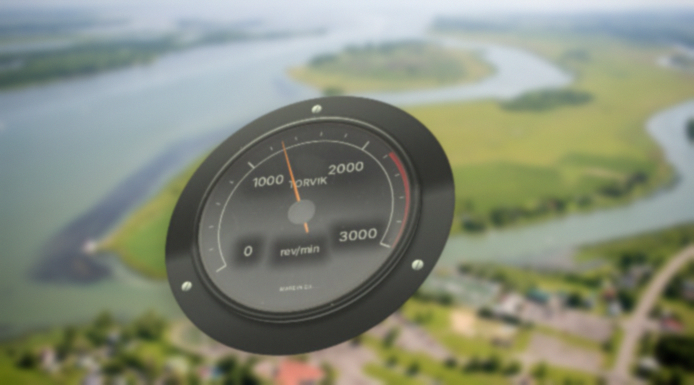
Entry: value=1300 unit=rpm
